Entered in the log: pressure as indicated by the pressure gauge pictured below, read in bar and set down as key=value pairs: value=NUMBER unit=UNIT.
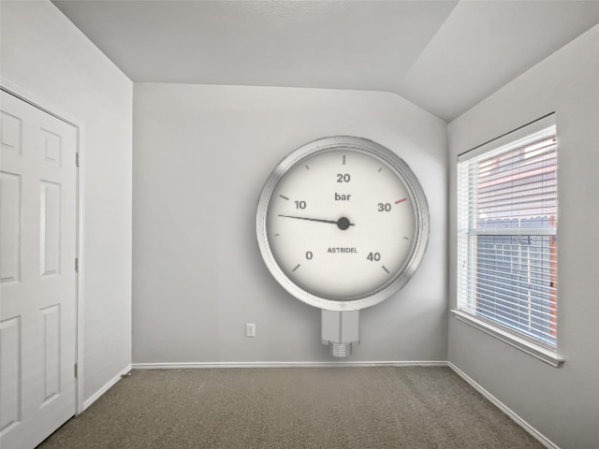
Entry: value=7.5 unit=bar
